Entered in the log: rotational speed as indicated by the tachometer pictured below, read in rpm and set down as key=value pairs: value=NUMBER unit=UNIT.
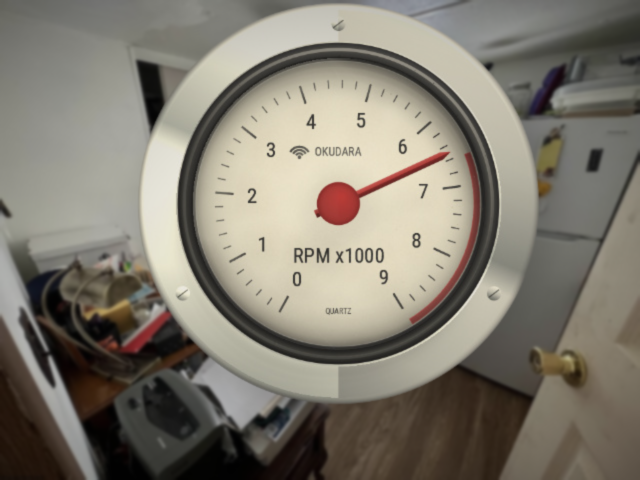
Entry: value=6500 unit=rpm
